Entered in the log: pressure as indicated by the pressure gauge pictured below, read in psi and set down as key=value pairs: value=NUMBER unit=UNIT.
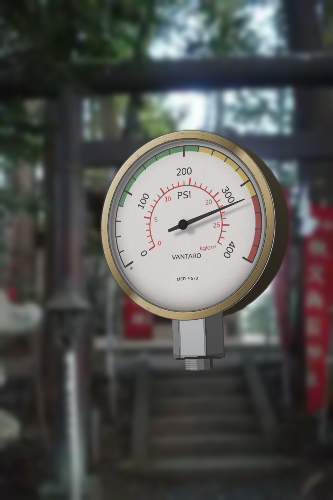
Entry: value=320 unit=psi
